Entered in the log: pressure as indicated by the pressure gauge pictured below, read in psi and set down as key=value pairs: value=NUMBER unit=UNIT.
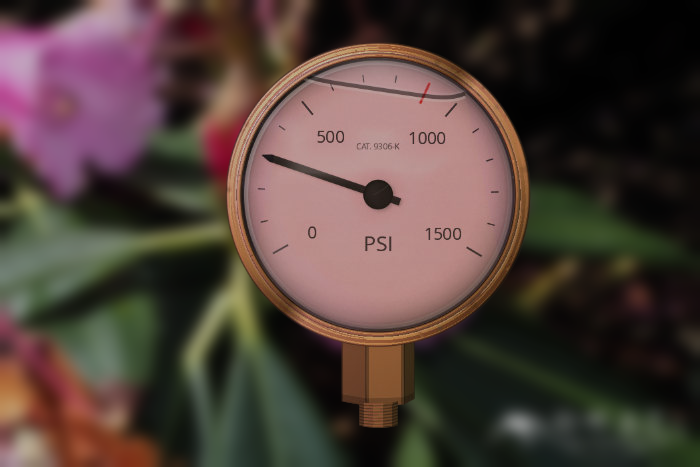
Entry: value=300 unit=psi
